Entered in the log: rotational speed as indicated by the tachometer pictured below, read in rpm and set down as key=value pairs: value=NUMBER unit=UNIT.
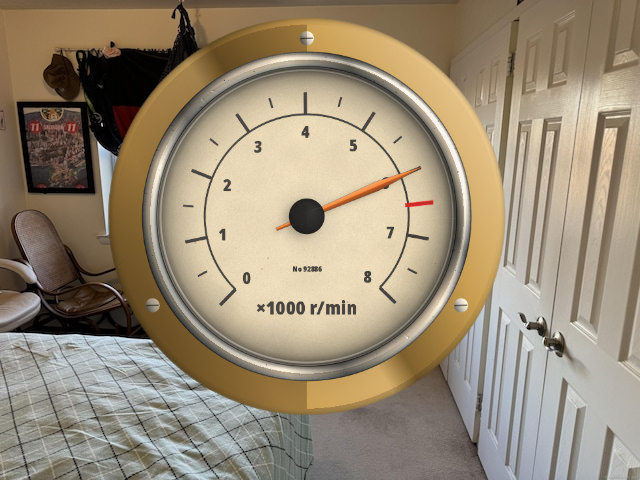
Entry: value=6000 unit=rpm
